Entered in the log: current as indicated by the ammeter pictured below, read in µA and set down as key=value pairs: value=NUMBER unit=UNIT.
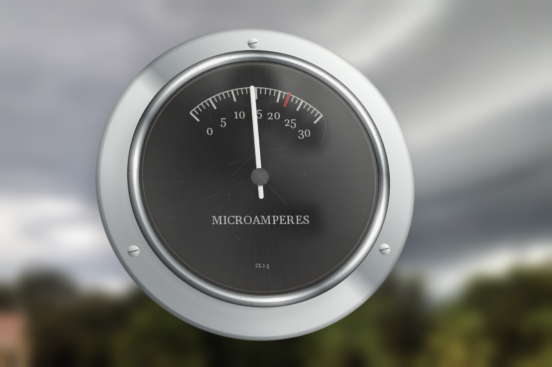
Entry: value=14 unit=µA
